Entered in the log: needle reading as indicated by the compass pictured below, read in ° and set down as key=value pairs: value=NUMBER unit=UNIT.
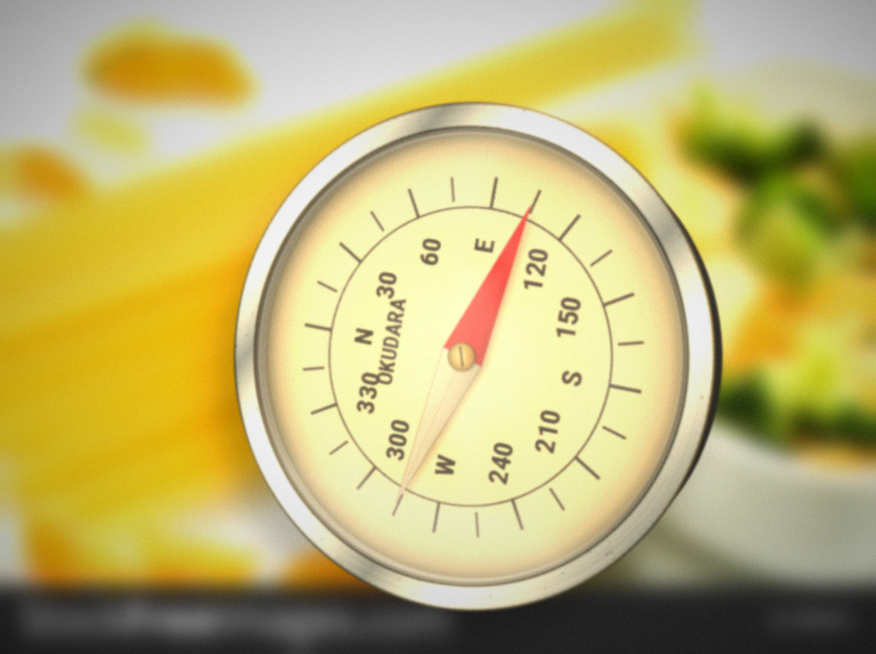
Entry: value=105 unit=°
